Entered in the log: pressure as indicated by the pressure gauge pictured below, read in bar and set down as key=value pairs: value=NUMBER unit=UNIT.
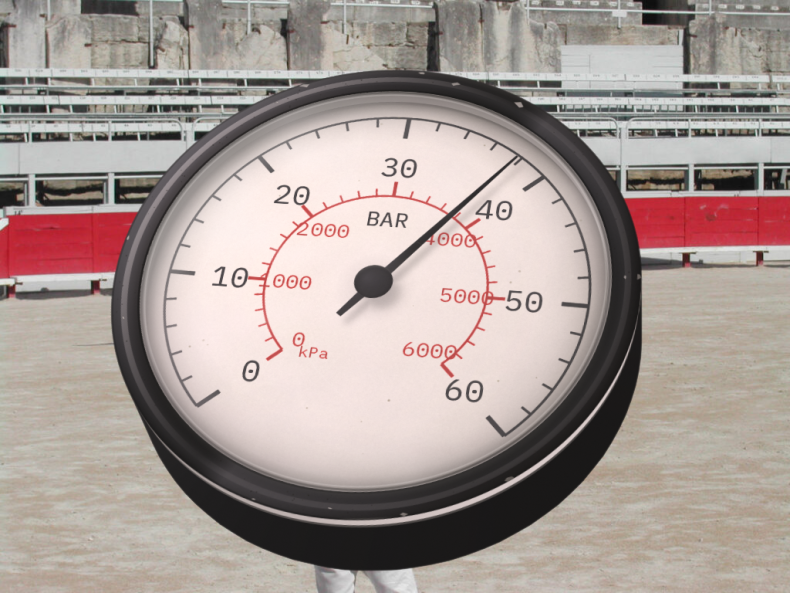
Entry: value=38 unit=bar
